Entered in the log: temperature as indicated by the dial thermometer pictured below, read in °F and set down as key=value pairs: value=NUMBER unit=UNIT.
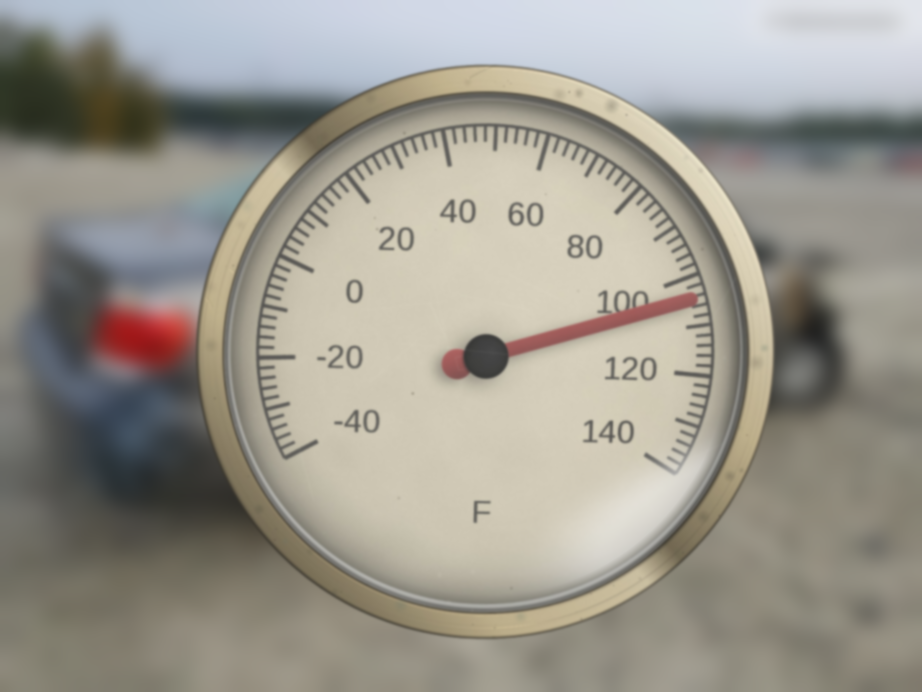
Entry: value=104 unit=°F
